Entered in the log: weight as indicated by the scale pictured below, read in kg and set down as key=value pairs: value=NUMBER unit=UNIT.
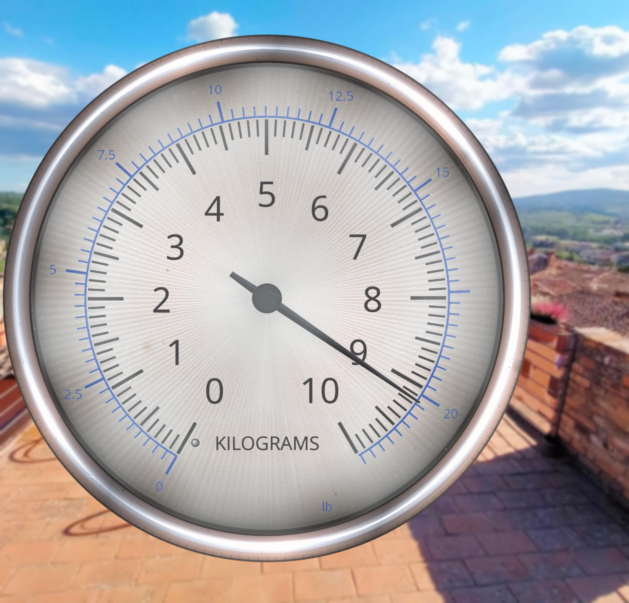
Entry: value=9.15 unit=kg
